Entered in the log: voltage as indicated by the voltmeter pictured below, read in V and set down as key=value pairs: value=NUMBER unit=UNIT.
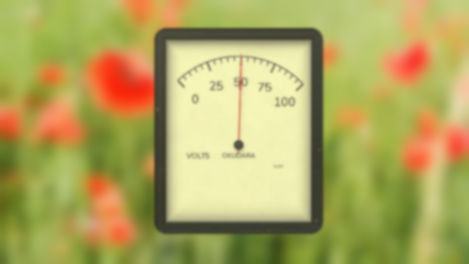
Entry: value=50 unit=V
